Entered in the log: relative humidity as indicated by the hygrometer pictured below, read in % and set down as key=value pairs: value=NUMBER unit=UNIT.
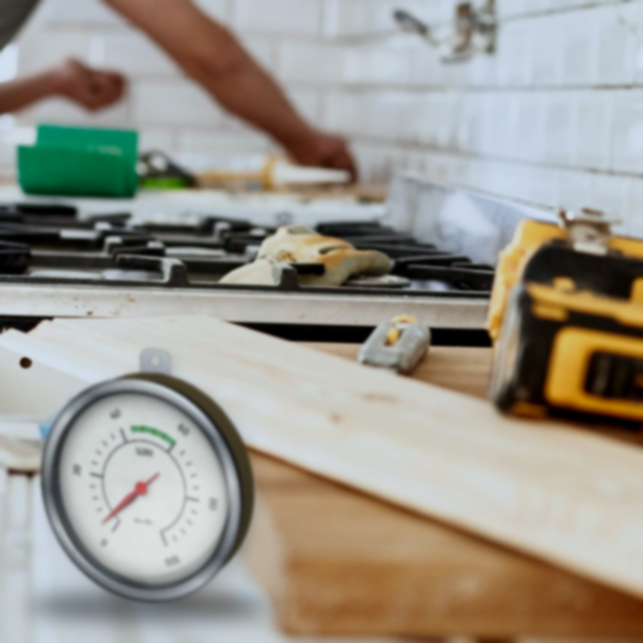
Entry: value=4 unit=%
